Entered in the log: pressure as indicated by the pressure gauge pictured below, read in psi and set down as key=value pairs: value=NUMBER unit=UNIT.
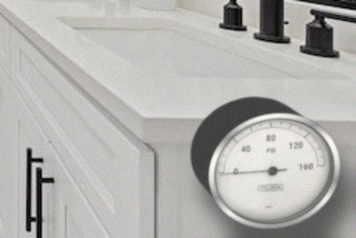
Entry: value=0 unit=psi
